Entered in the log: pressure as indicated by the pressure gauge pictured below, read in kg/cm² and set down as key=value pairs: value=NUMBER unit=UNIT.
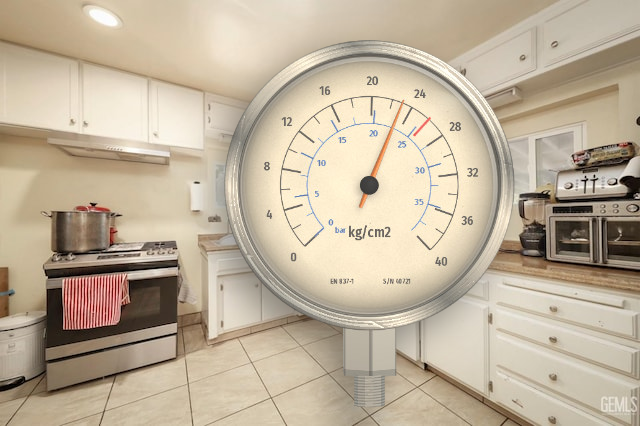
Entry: value=23 unit=kg/cm²
